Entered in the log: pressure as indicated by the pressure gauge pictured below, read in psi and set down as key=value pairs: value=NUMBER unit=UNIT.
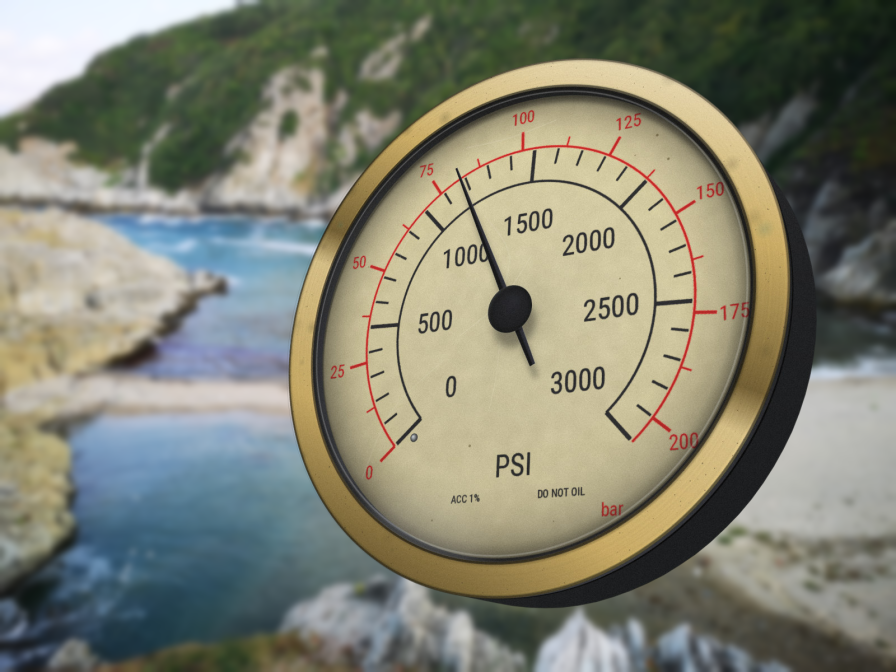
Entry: value=1200 unit=psi
